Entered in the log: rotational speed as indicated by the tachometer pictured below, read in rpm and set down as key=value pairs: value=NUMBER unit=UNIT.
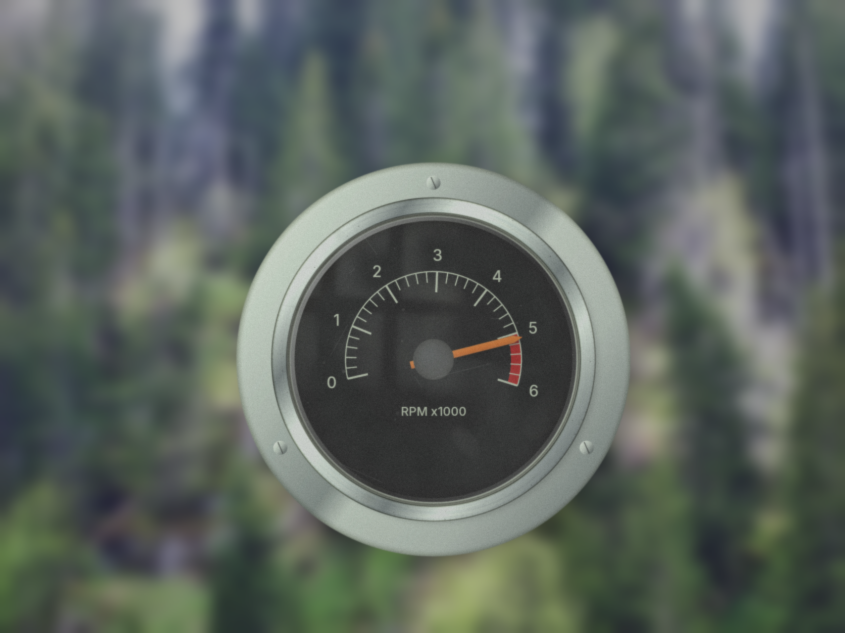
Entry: value=5100 unit=rpm
